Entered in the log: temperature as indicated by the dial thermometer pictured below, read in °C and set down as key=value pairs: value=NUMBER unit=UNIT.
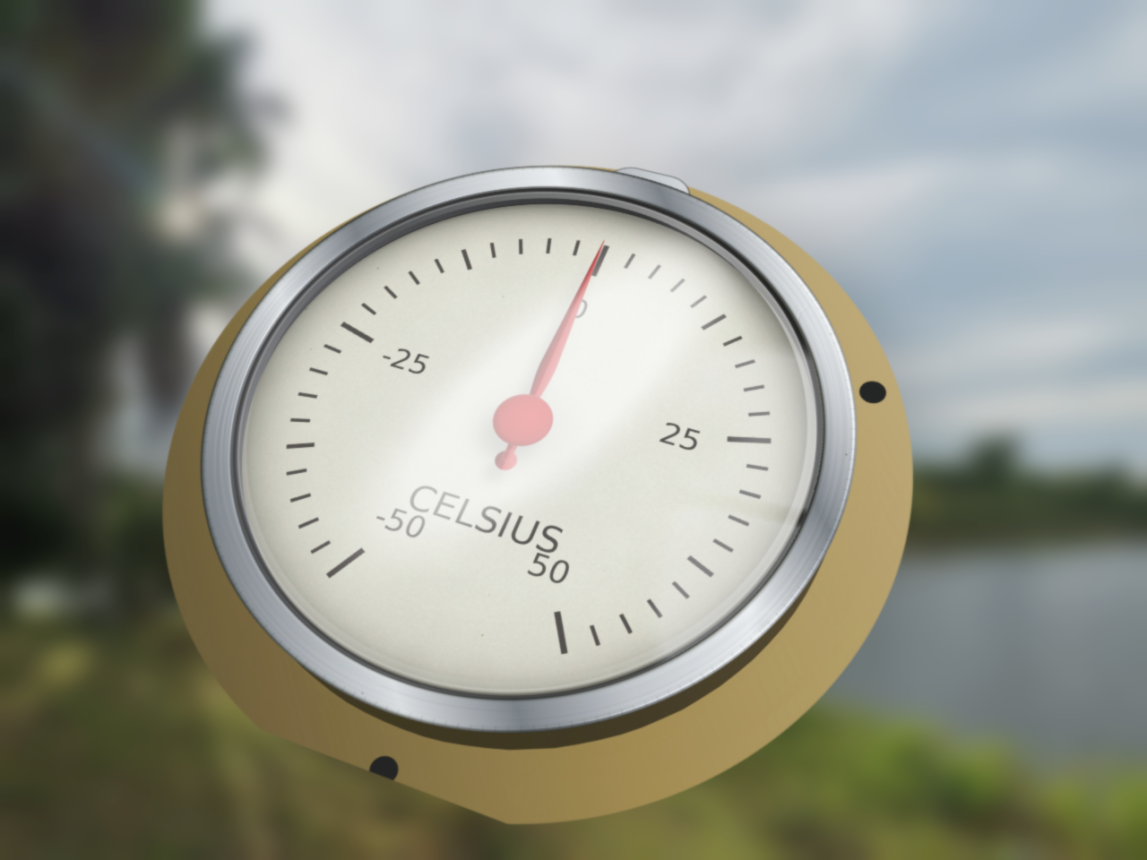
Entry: value=0 unit=°C
